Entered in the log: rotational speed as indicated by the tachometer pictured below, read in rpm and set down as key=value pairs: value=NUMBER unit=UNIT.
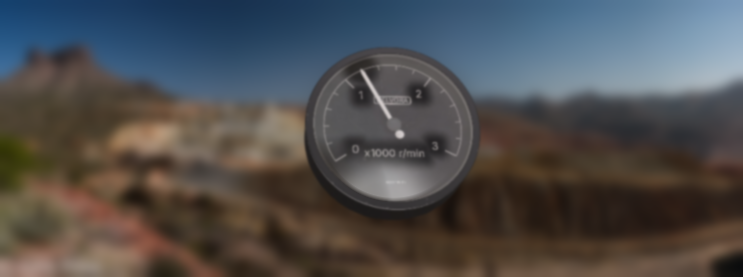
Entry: value=1200 unit=rpm
